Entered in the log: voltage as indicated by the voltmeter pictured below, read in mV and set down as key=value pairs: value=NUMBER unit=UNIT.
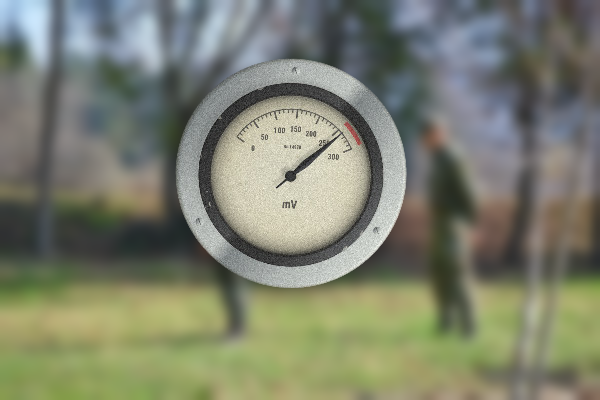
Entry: value=260 unit=mV
